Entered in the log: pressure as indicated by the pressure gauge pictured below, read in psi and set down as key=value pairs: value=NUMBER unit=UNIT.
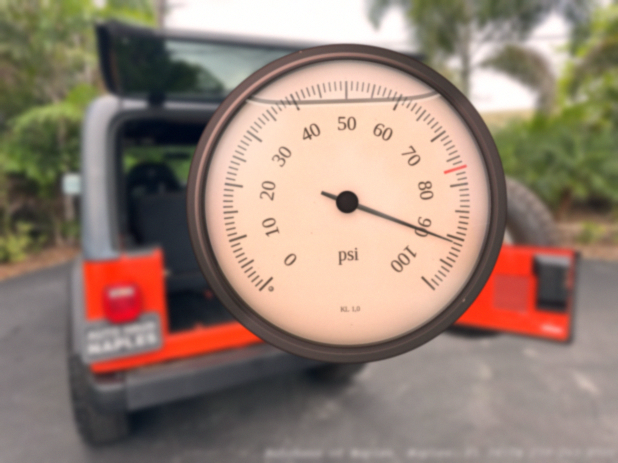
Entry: value=91 unit=psi
